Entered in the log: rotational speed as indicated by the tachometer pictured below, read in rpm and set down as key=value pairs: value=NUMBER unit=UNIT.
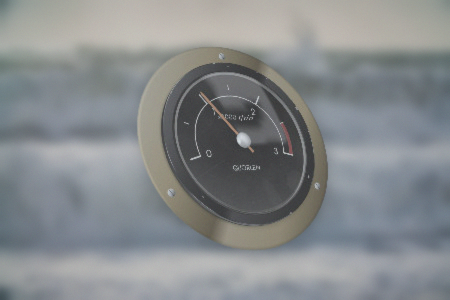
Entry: value=1000 unit=rpm
